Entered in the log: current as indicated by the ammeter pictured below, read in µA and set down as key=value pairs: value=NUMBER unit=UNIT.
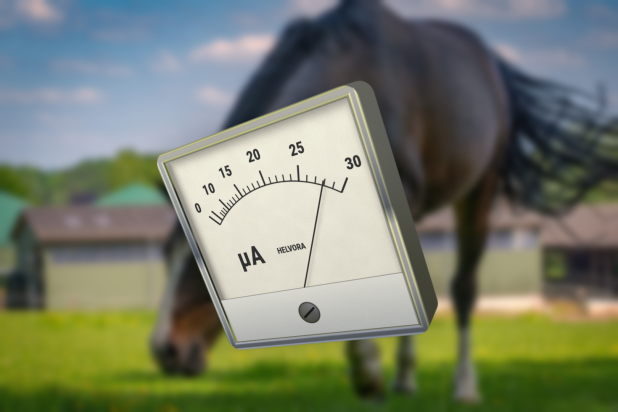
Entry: value=28 unit=µA
